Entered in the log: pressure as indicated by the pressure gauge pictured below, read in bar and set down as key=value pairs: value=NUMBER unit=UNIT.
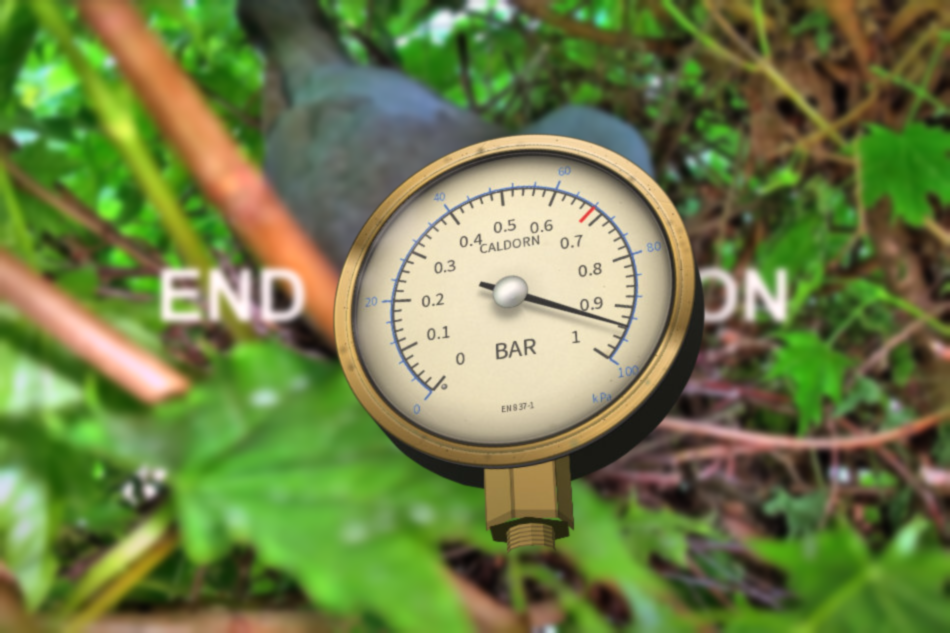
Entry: value=0.94 unit=bar
